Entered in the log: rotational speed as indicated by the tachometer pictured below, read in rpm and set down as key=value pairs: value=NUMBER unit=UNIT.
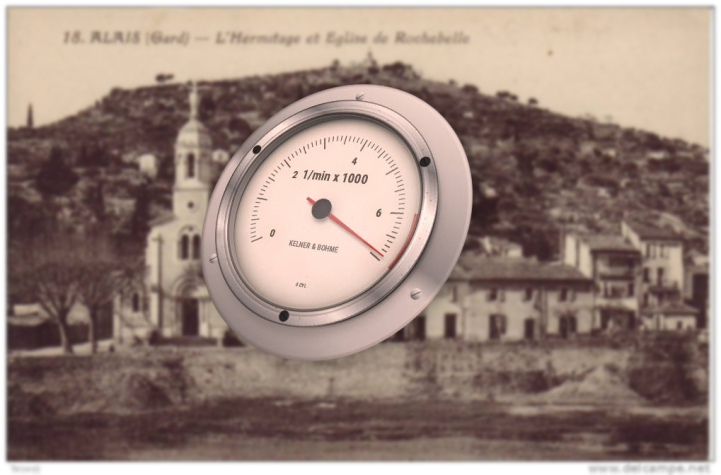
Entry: value=6900 unit=rpm
